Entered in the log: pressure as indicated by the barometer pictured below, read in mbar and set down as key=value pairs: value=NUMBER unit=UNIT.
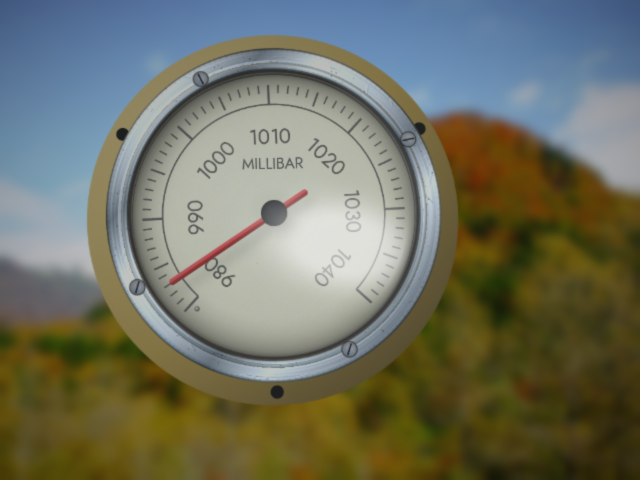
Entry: value=983 unit=mbar
